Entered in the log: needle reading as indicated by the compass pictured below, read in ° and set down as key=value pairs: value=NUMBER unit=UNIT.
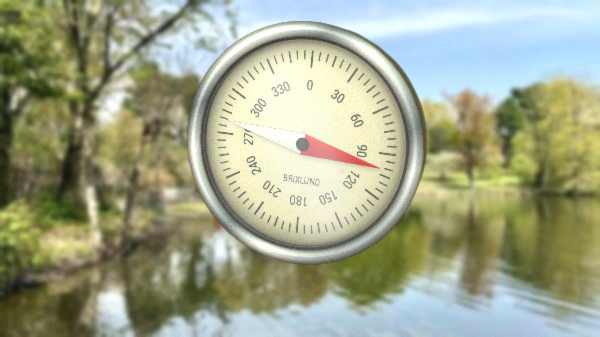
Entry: value=100 unit=°
